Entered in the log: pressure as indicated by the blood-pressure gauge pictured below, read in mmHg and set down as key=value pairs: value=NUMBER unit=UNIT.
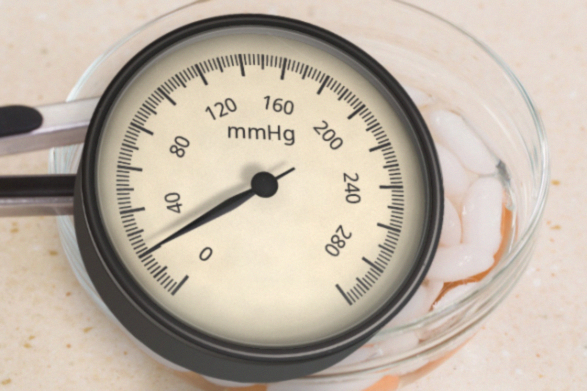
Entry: value=20 unit=mmHg
